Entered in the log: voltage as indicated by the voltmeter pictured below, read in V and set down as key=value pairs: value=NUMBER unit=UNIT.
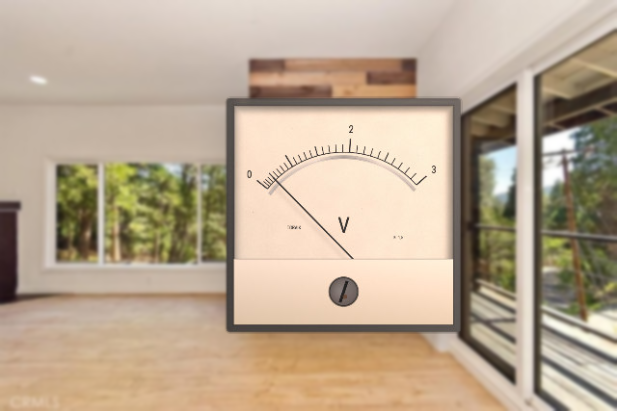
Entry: value=0.5 unit=V
